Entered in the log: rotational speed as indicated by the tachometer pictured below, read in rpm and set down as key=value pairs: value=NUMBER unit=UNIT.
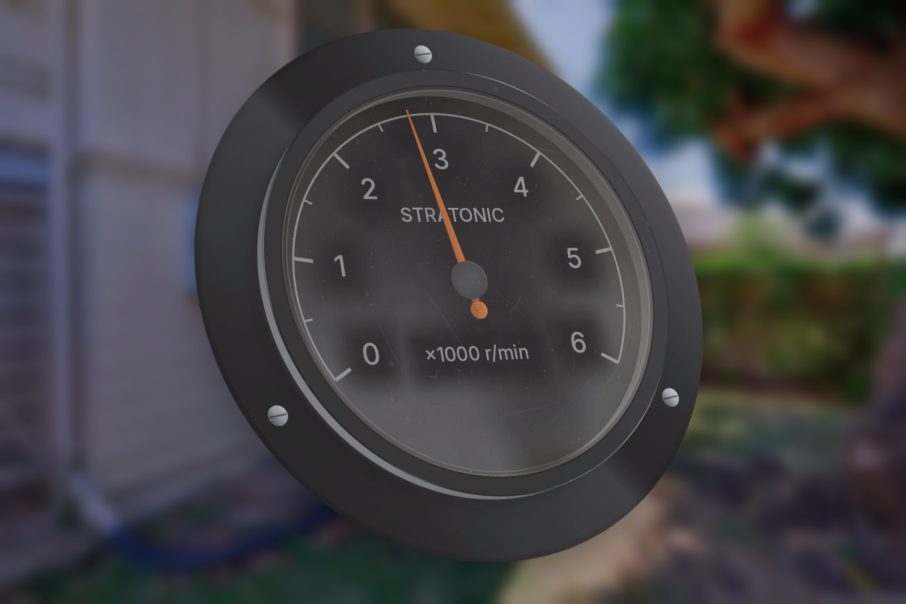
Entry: value=2750 unit=rpm
